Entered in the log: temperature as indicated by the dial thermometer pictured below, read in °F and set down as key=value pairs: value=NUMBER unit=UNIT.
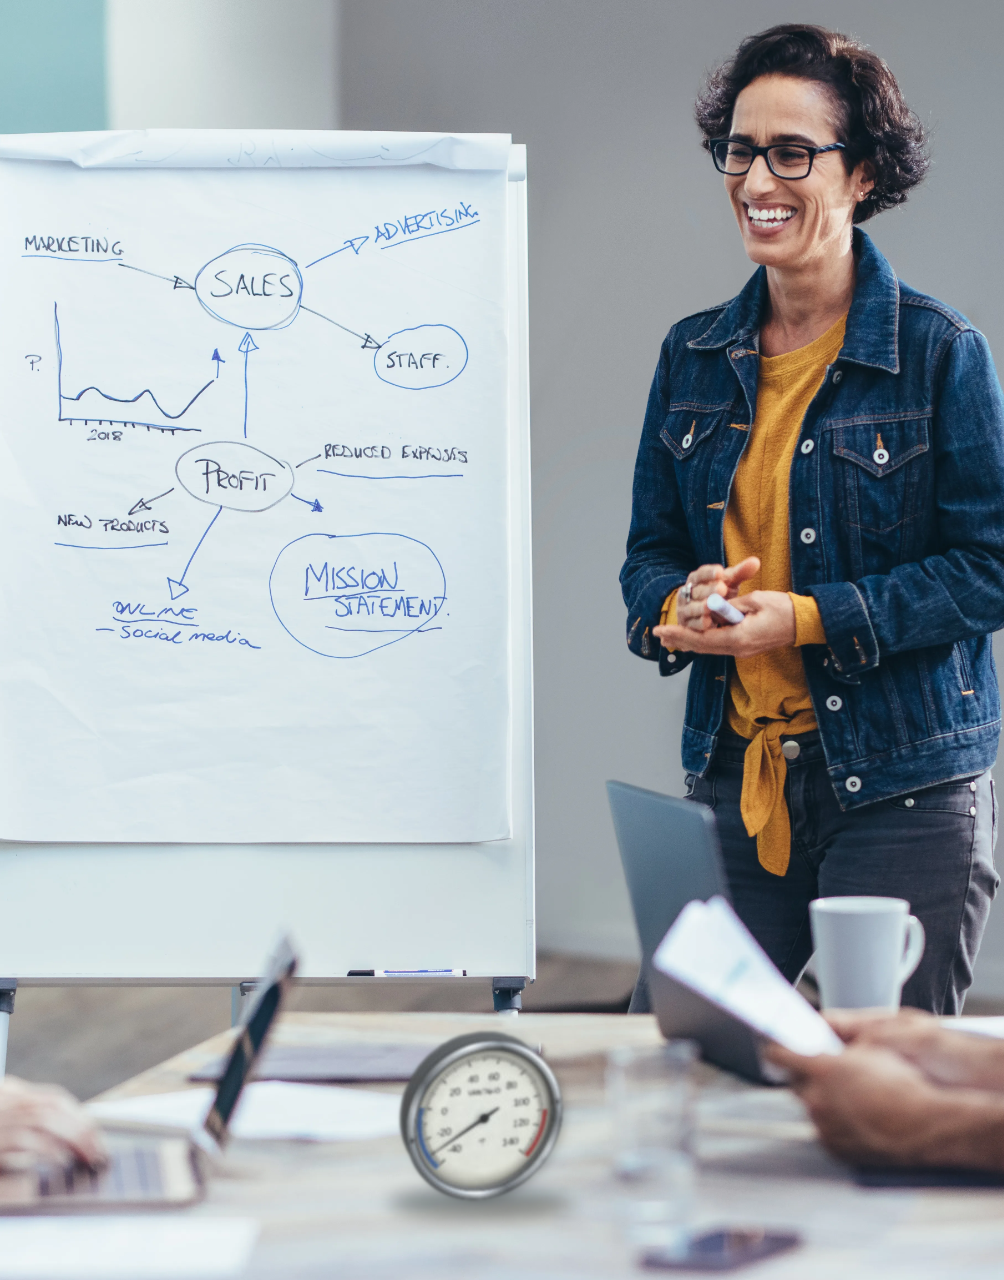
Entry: value=-30 unit=°F
